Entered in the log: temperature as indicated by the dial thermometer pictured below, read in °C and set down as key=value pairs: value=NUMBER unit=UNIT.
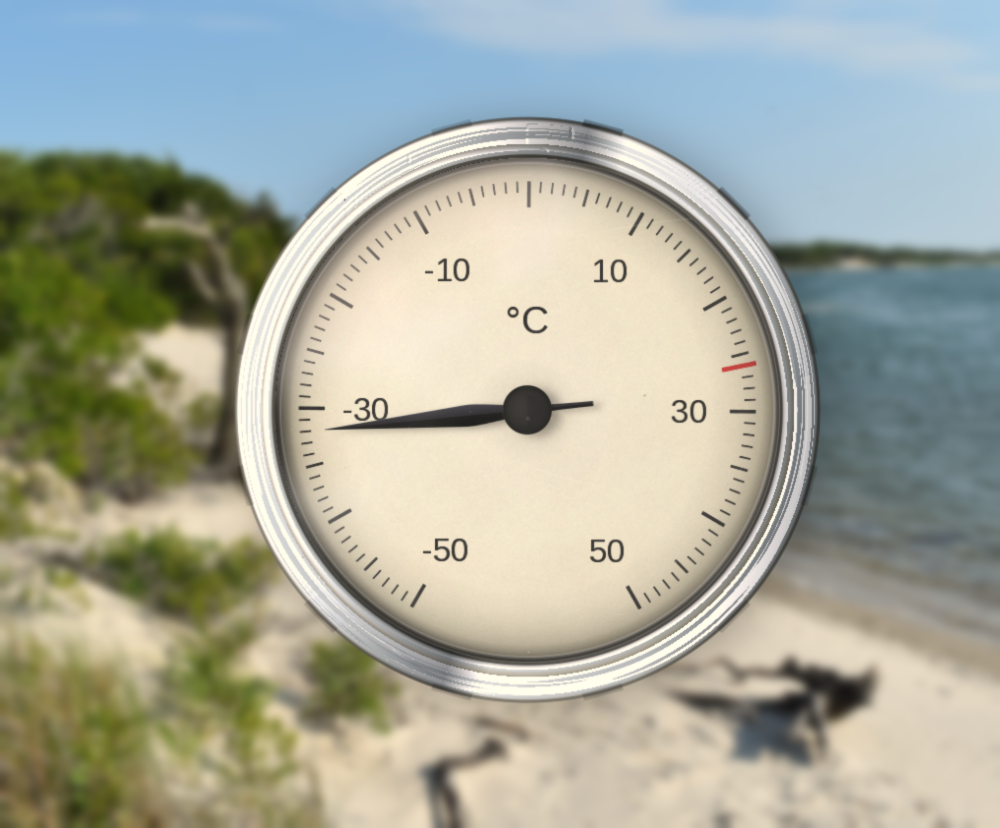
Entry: value=-32 unit=°C
